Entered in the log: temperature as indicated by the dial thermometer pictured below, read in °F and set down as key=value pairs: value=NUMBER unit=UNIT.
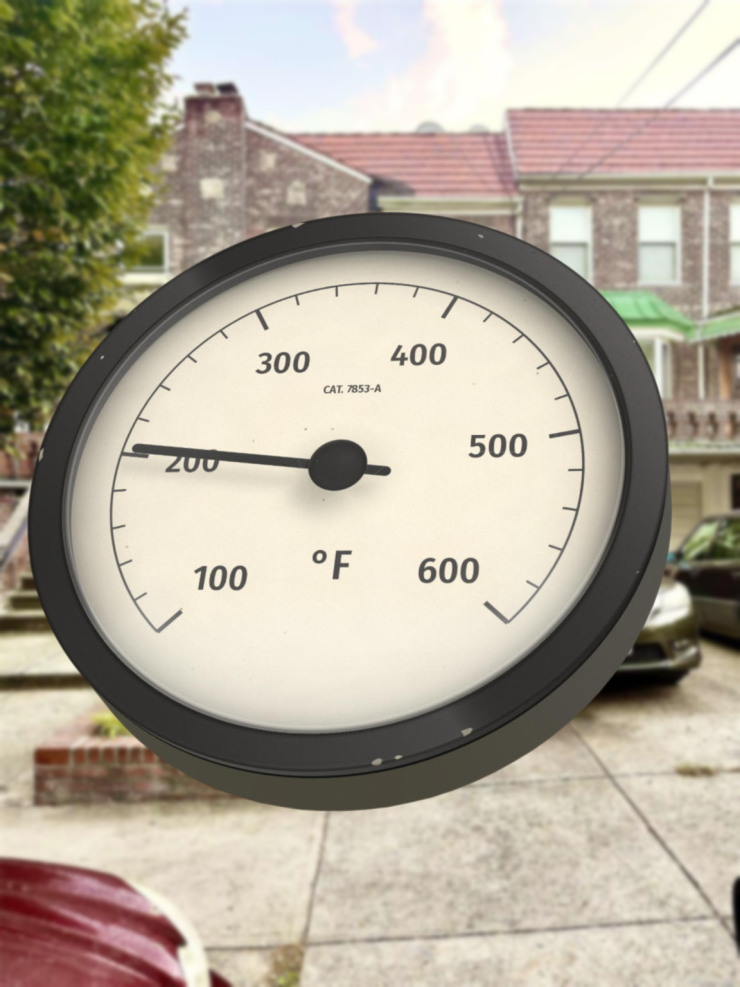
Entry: value=200 unit=°F
